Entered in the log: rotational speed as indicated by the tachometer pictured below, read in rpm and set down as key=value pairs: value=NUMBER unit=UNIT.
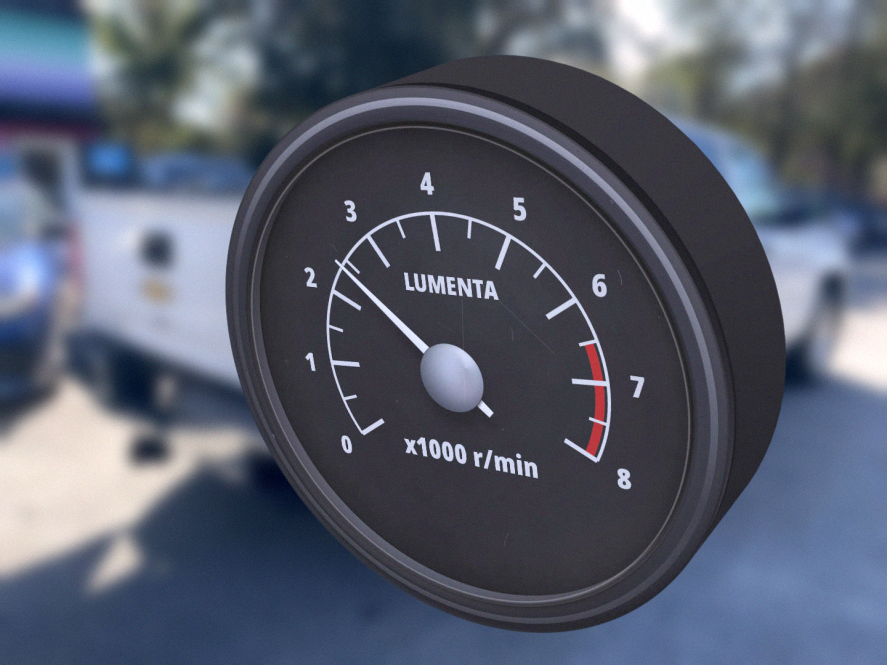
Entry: value=2500 unit=rpm
